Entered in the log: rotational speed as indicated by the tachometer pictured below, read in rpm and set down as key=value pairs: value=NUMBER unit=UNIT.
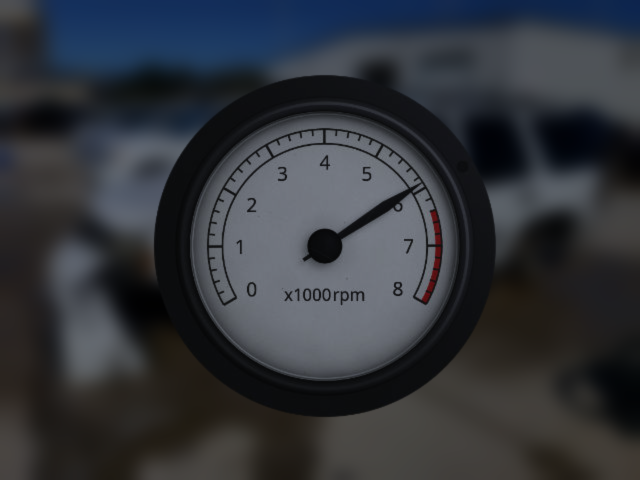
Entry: value=5900 unit=rpm
